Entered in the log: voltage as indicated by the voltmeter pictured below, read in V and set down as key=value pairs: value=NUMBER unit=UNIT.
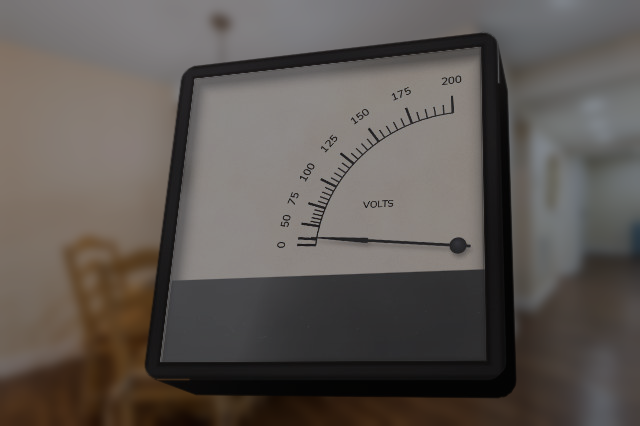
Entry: value=25 unit=V
